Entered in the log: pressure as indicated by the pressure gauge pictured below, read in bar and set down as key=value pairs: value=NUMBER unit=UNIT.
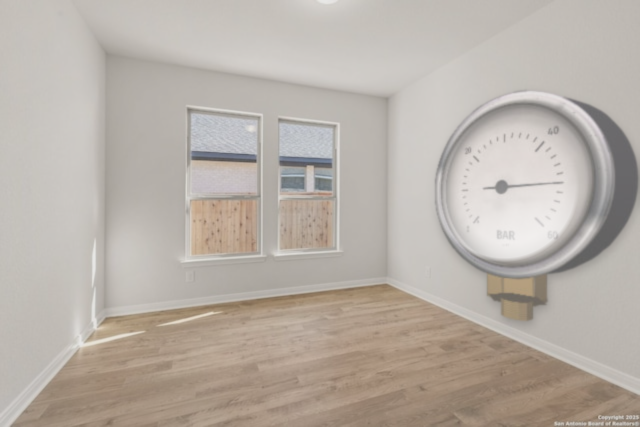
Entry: value=50 unit=bar
